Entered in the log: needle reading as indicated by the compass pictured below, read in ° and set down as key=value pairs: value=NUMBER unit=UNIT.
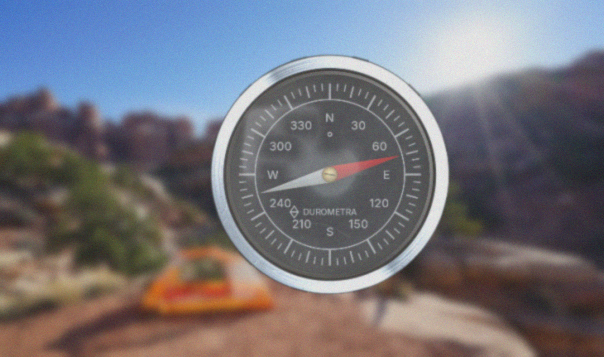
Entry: value=75 unit=°
